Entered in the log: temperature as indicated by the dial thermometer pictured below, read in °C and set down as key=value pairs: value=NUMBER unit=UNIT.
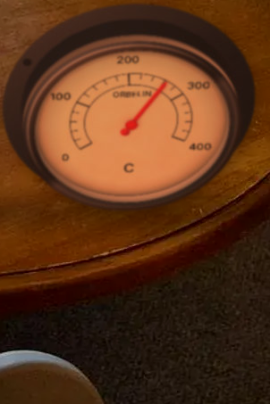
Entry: value=260 unit=°C
